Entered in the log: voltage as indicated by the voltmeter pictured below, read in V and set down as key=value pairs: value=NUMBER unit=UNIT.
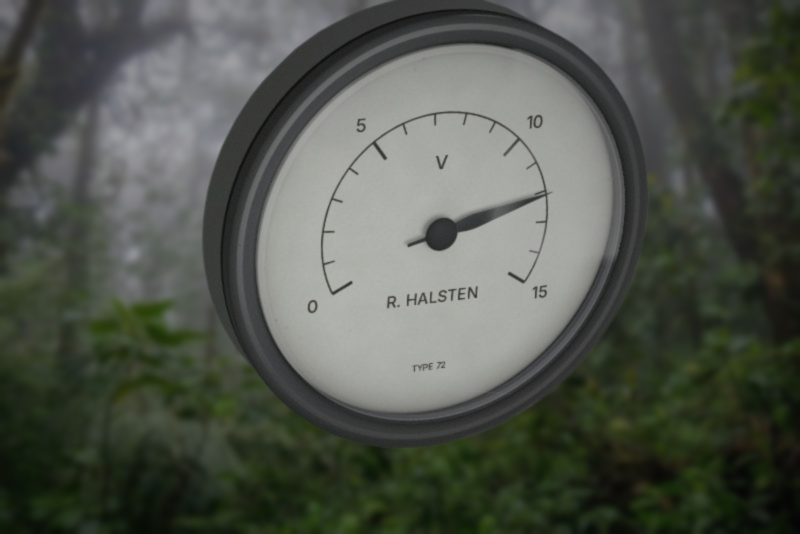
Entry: value=12 unit=V
